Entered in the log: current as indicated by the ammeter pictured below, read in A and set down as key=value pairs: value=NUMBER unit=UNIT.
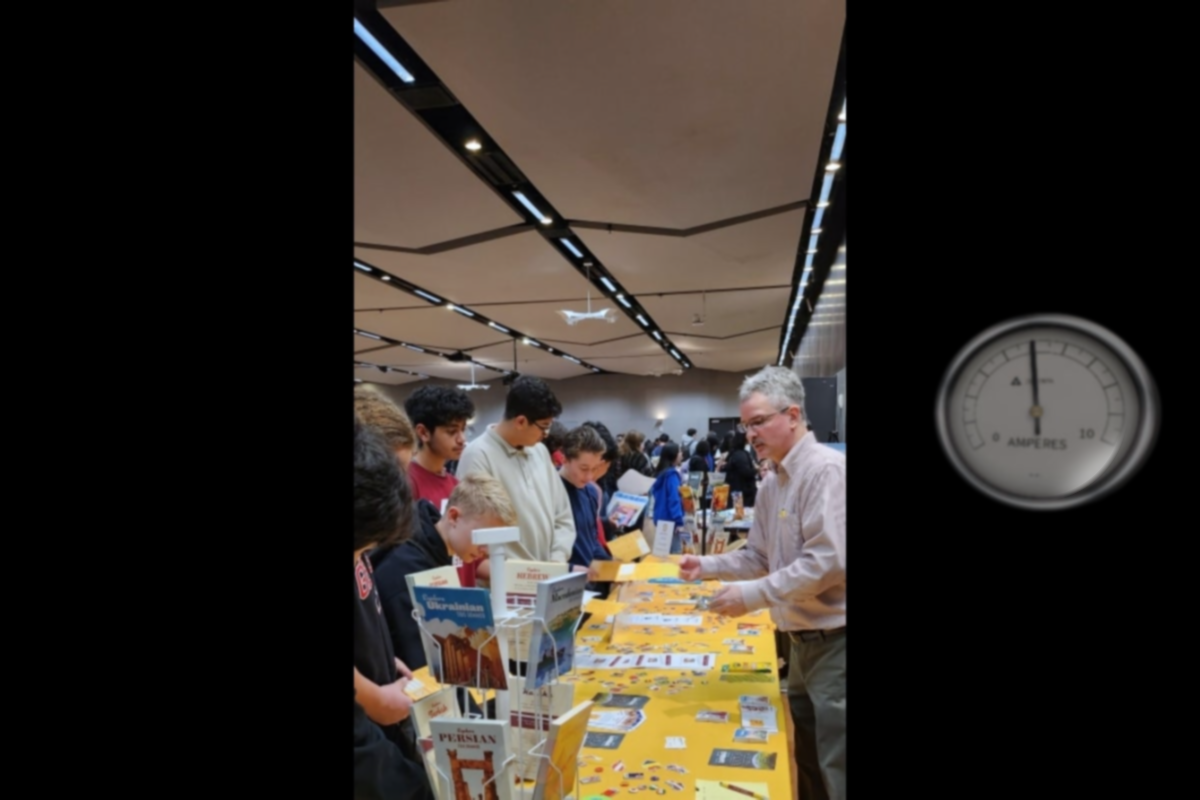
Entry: value=5 unit=A
